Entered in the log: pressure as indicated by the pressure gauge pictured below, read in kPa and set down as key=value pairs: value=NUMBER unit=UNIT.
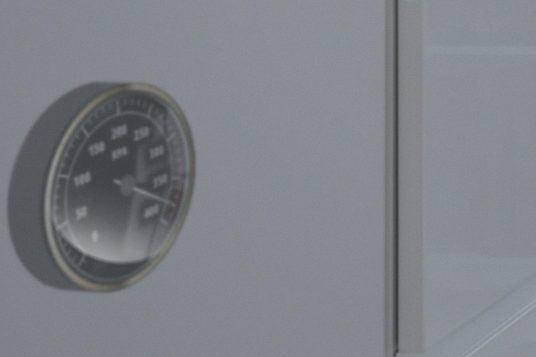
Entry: value=380 unit=kPa
